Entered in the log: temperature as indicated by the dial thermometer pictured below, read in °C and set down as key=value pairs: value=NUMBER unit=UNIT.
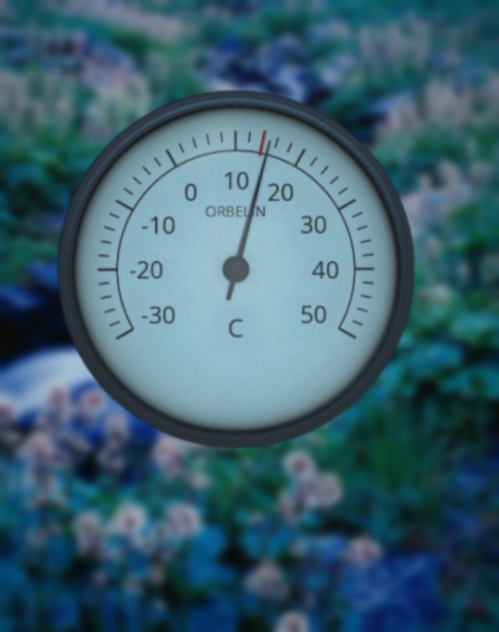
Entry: value=15 unit=°C
